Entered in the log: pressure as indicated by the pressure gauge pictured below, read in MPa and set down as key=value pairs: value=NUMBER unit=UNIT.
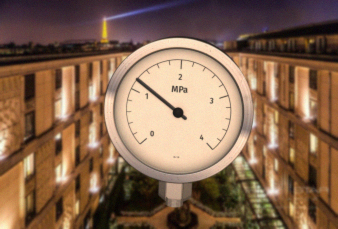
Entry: value=1.2 unit=MPa
